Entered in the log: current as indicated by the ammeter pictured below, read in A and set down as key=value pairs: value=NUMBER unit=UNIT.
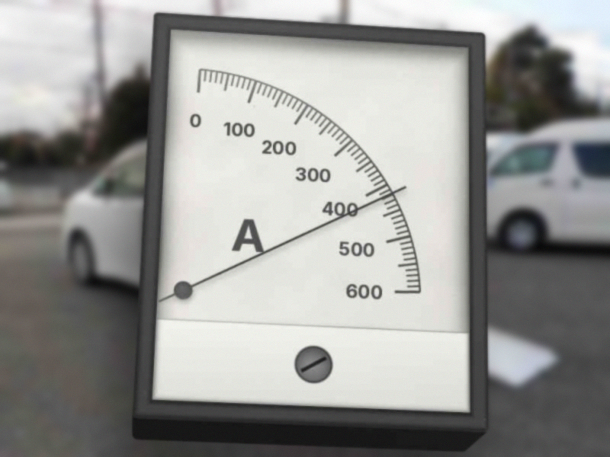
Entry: value=420 unit=A
